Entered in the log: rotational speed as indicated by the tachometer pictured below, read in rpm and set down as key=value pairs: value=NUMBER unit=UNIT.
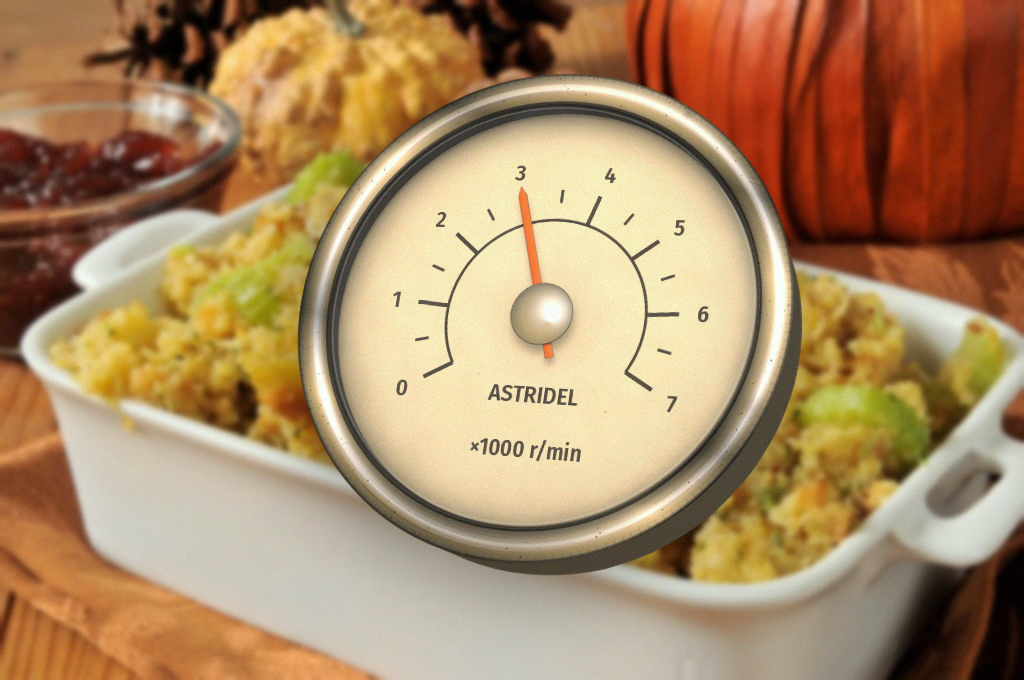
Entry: value=3000 unit=rpm
